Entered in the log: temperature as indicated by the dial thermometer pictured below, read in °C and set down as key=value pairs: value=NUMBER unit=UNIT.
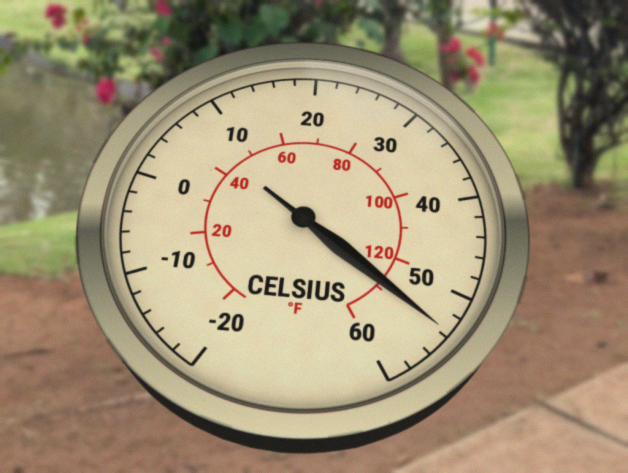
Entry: value=54 unit=°C
